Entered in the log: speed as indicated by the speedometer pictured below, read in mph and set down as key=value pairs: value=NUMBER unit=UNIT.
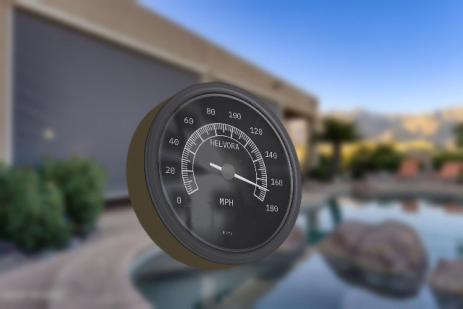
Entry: value=170 unit=mph
